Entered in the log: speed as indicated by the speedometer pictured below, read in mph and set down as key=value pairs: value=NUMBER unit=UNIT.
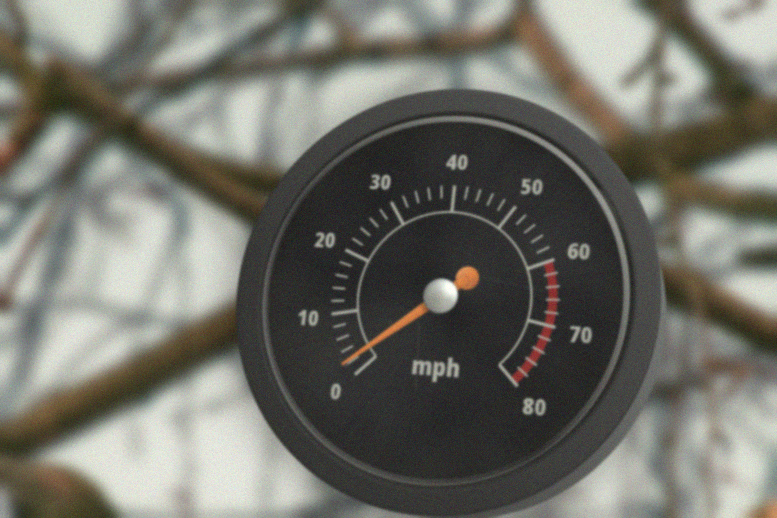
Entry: value=2 unit=mph
